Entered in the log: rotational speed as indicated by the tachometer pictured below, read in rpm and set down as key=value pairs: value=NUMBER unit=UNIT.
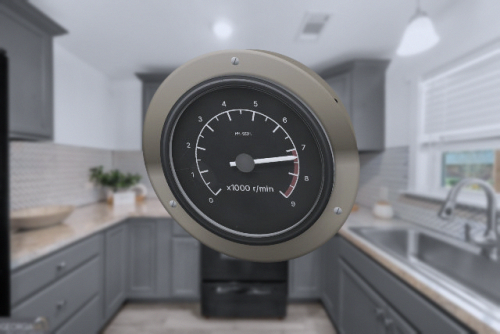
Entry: value=7250 unit=rpm
